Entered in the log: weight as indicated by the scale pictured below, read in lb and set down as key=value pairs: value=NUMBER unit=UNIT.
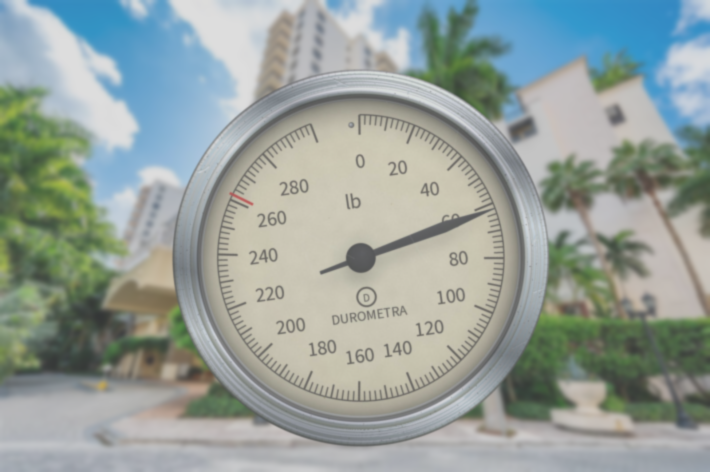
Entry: value=62 unit=lb
